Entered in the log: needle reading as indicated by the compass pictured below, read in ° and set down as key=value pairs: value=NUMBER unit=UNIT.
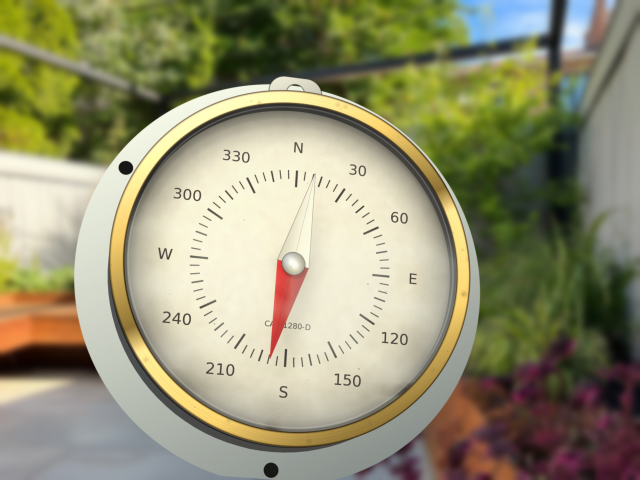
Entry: value=190 unit=°
